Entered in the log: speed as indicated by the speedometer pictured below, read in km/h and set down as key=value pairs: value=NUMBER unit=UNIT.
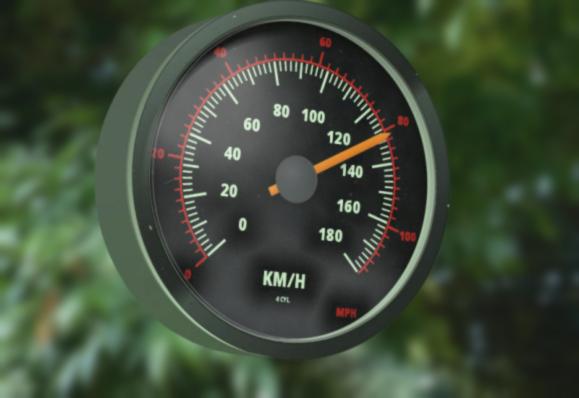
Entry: value=130 unit=km/h
